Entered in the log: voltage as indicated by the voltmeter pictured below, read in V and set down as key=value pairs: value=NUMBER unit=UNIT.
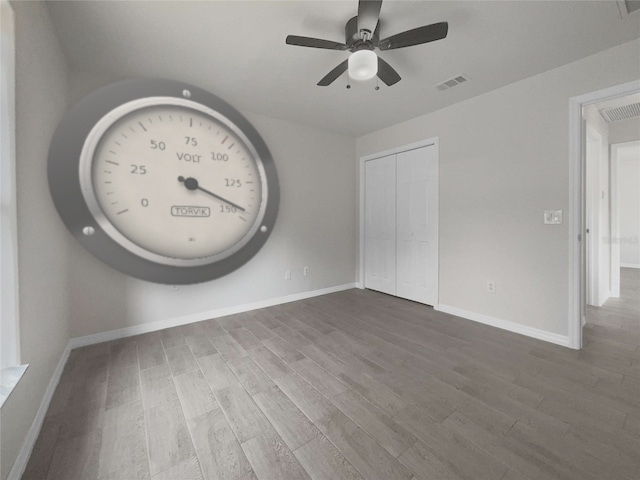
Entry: value=145 unit=V
